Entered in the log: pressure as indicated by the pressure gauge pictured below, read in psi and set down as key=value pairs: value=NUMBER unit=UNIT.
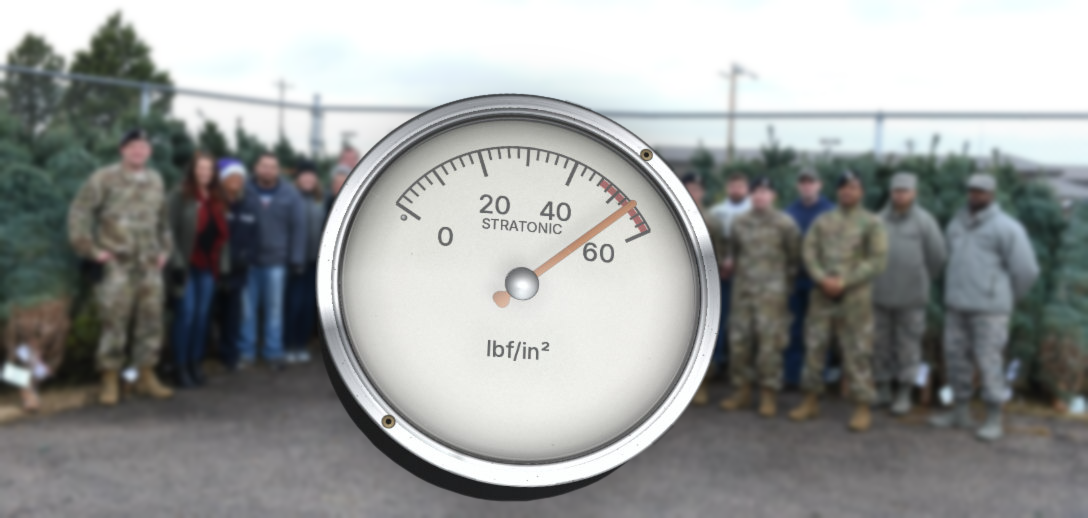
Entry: value=54 unit=psi
